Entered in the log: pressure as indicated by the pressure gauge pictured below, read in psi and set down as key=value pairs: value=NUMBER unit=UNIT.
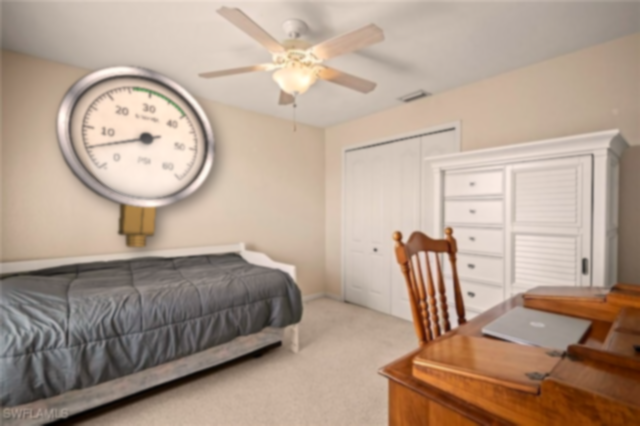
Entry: value=5 unit=psi
